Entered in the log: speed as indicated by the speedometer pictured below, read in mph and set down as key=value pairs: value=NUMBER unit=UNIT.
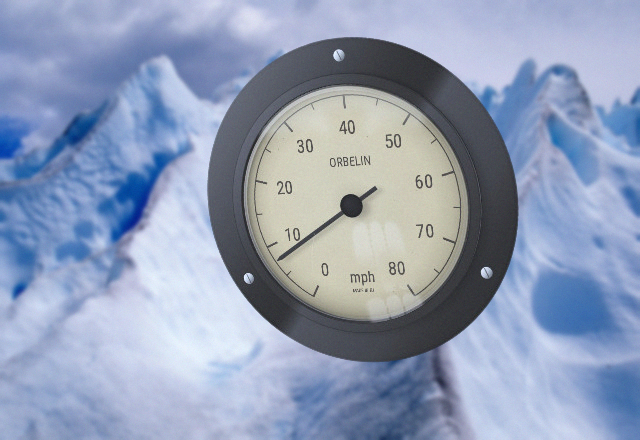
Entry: value=7.5 unit=mph
